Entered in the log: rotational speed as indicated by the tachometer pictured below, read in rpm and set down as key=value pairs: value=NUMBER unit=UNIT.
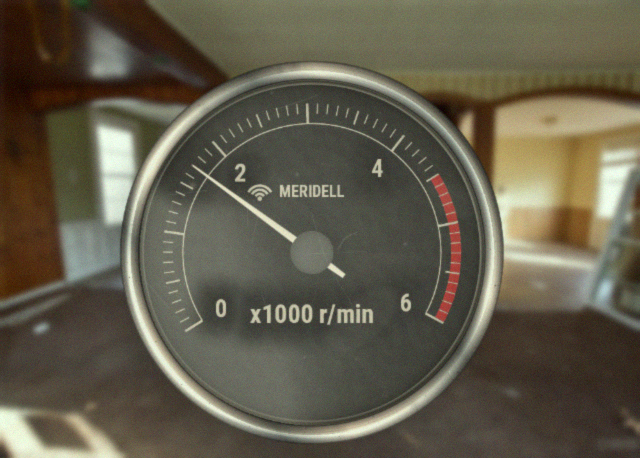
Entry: value=1700 unit=rpm
